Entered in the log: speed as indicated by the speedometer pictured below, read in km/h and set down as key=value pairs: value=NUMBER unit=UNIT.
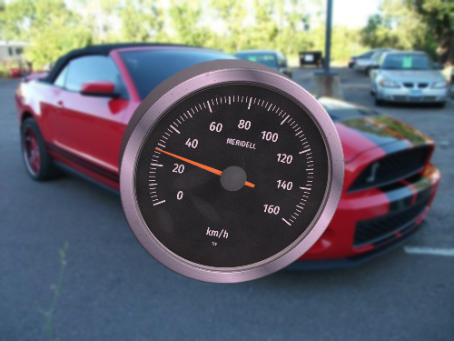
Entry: value=28 unit=km/h
